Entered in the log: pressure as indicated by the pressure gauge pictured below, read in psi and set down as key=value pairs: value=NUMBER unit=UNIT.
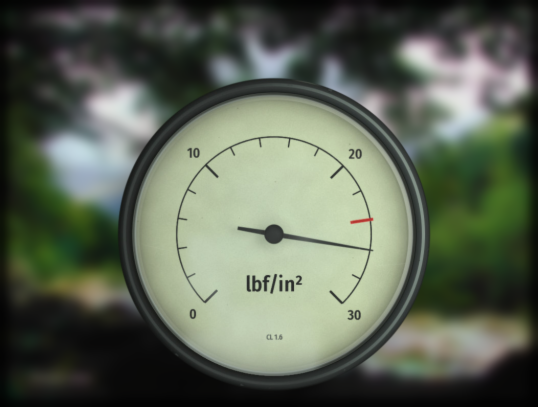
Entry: value=26 unit=psi
